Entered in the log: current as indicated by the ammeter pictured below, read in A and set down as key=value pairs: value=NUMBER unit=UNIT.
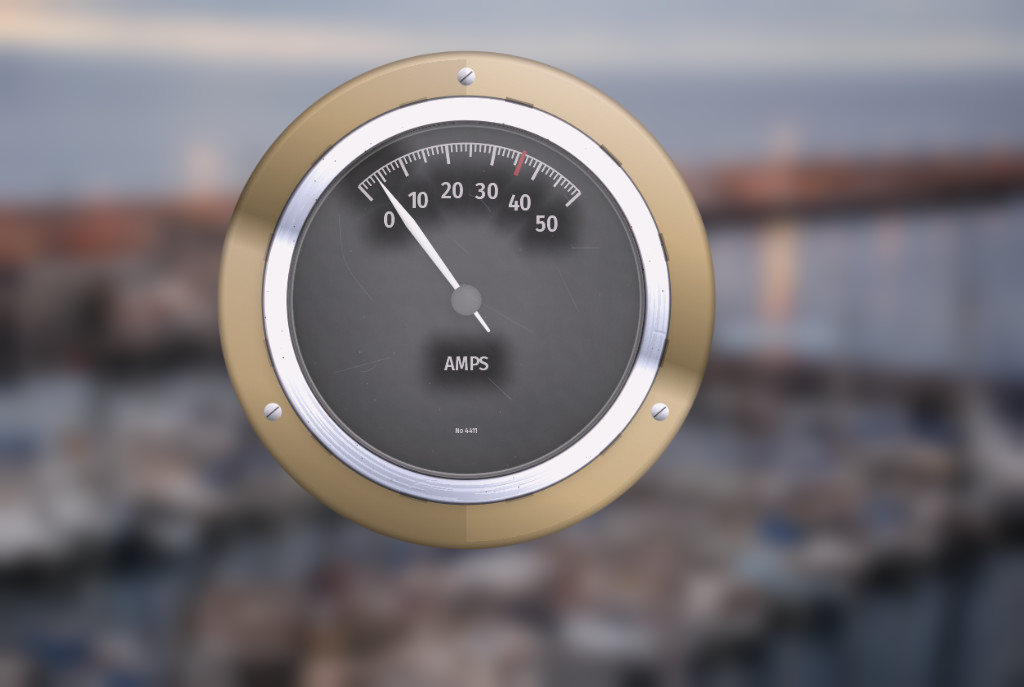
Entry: value=4 unit=A
